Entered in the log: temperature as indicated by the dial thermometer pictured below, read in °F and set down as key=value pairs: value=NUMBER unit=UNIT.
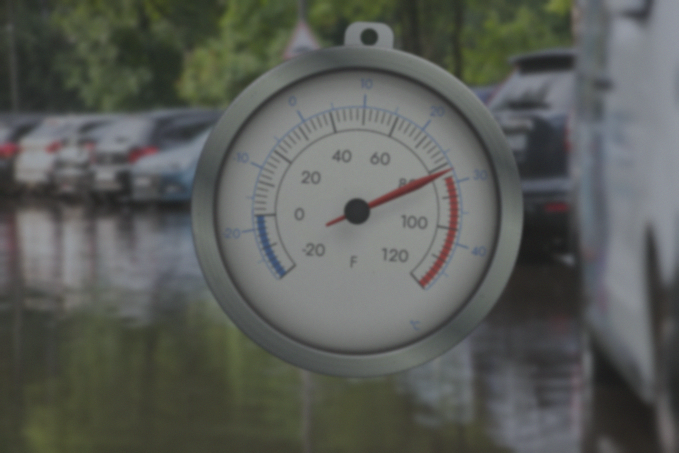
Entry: value=82 unit=°F
